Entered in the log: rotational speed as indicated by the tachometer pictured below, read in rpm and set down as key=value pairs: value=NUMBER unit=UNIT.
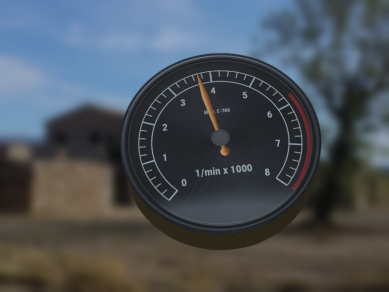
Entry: value=3700 unit=rpm
